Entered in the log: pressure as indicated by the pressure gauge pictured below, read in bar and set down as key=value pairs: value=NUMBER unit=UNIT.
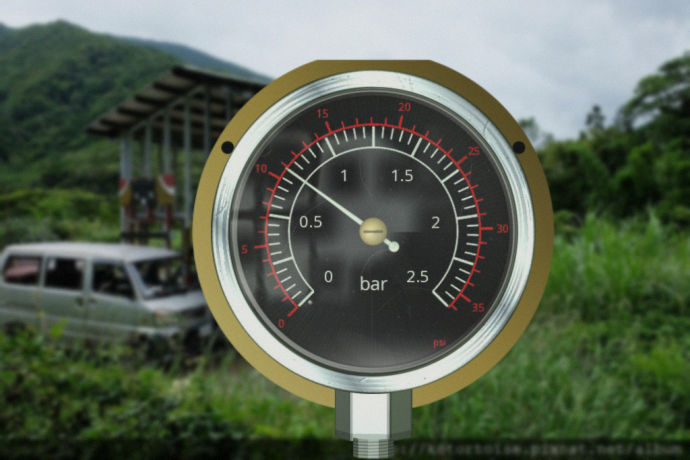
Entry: value=0.75 unit=bar
